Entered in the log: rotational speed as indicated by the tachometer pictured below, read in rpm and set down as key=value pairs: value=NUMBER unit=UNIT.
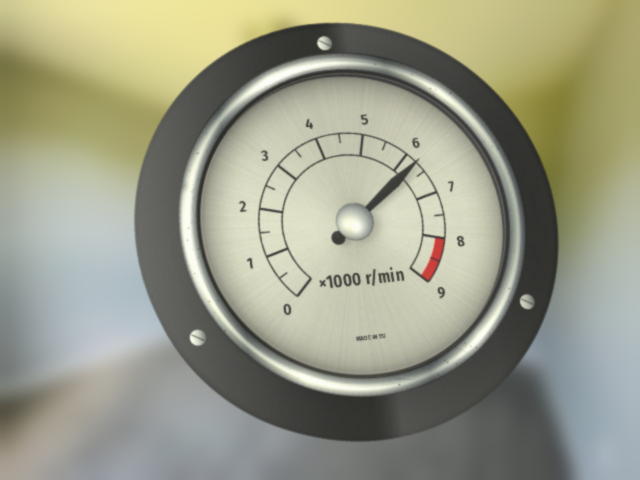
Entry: value=6250 unit=rpm
